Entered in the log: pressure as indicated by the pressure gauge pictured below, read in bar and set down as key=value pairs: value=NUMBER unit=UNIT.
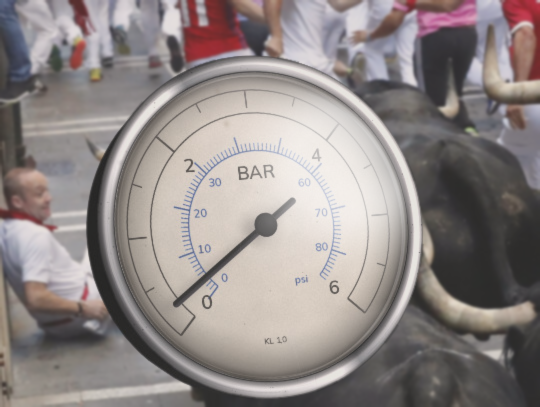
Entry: value=0.25 unit=bar
